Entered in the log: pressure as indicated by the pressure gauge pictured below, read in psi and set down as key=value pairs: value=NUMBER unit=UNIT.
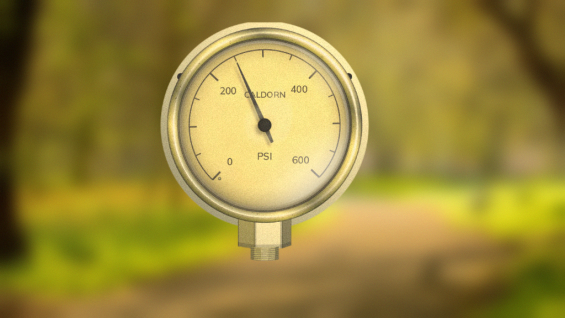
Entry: value=250 unit=psi
